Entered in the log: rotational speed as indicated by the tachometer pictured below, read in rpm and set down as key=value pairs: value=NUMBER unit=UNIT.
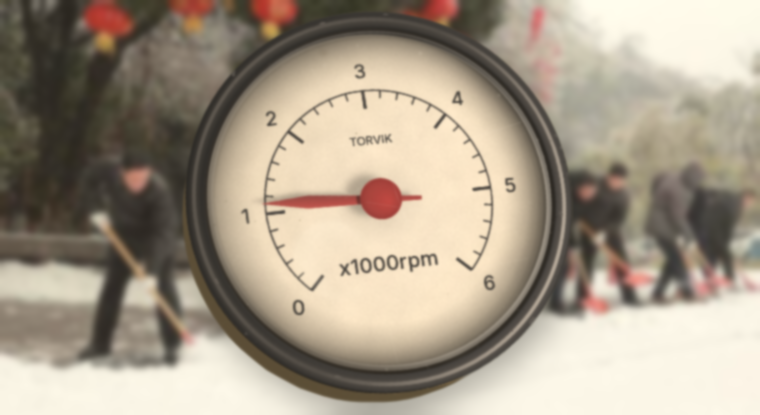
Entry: value=1100 unit=rpm
